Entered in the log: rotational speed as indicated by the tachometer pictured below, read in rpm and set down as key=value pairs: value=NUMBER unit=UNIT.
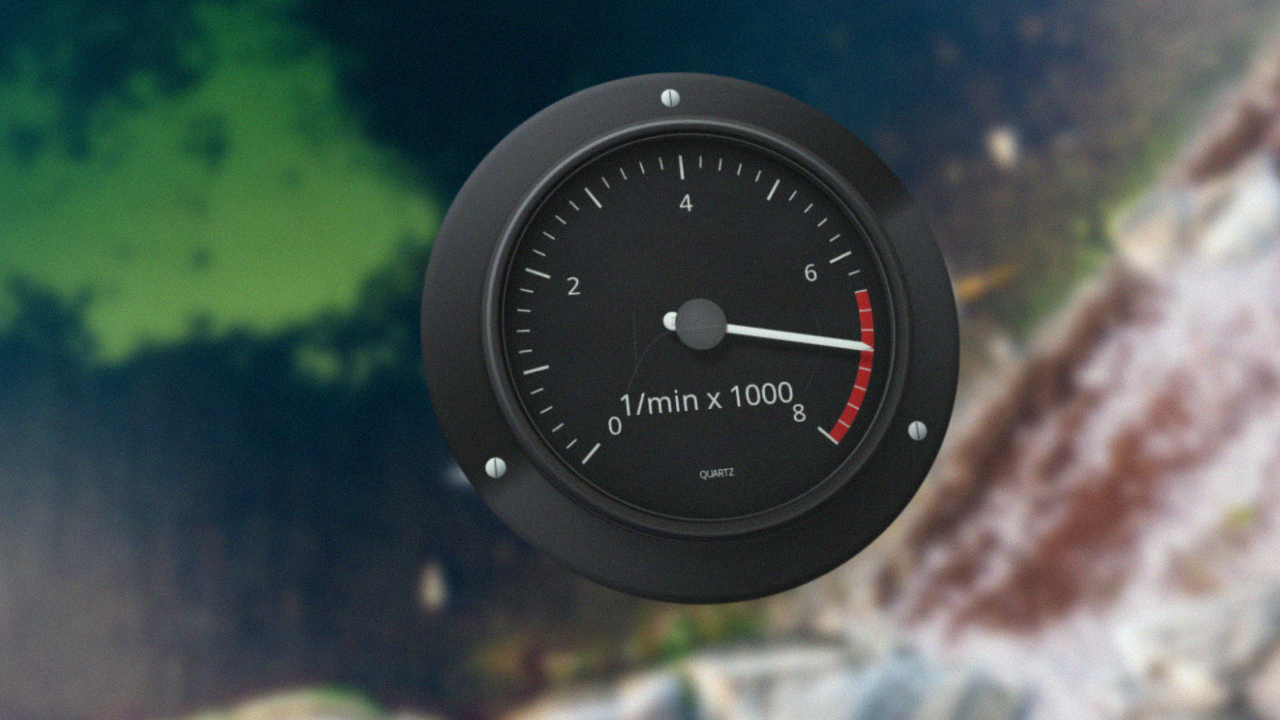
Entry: value=7000 unit=rpm
